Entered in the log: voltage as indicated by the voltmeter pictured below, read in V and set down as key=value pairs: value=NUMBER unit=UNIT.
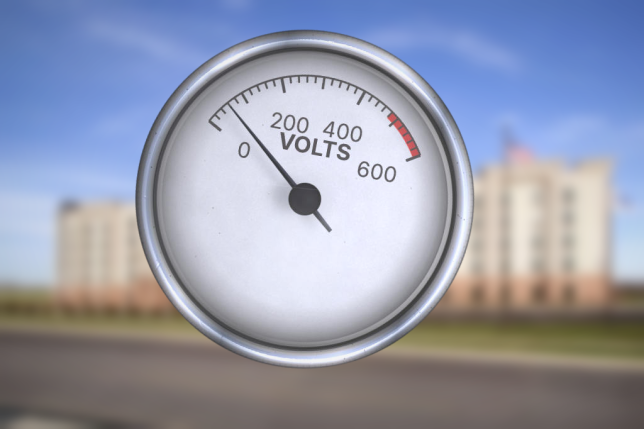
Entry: value=60 unit=V
